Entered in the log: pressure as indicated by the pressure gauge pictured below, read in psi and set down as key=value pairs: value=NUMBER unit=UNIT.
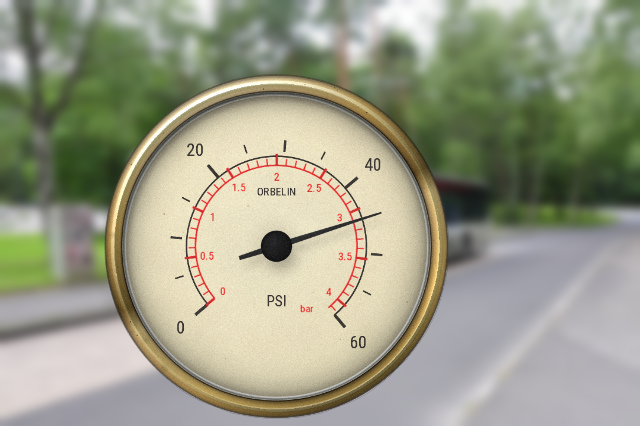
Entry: value=45 unit=psi
